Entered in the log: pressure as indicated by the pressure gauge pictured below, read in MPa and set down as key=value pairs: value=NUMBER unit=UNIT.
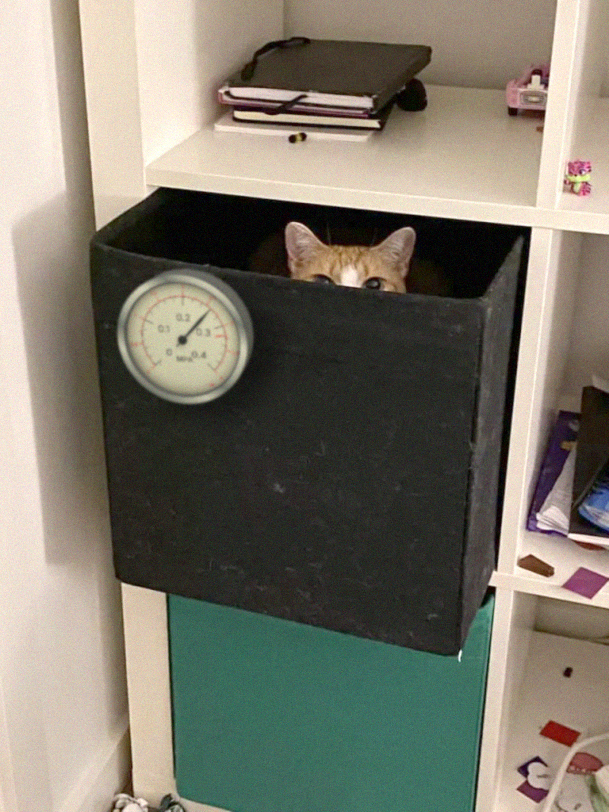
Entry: value=0.26 unit=MPa
